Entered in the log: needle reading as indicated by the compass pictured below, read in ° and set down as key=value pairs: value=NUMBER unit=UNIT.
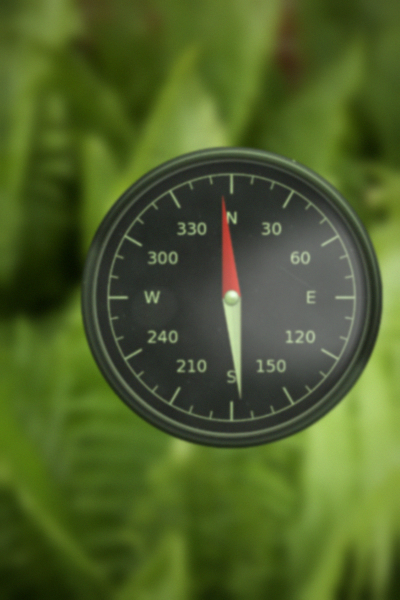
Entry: value=355 unit=°
